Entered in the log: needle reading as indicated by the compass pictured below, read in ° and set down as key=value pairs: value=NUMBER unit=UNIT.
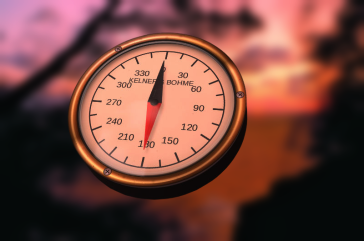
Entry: value=180 unit=°
